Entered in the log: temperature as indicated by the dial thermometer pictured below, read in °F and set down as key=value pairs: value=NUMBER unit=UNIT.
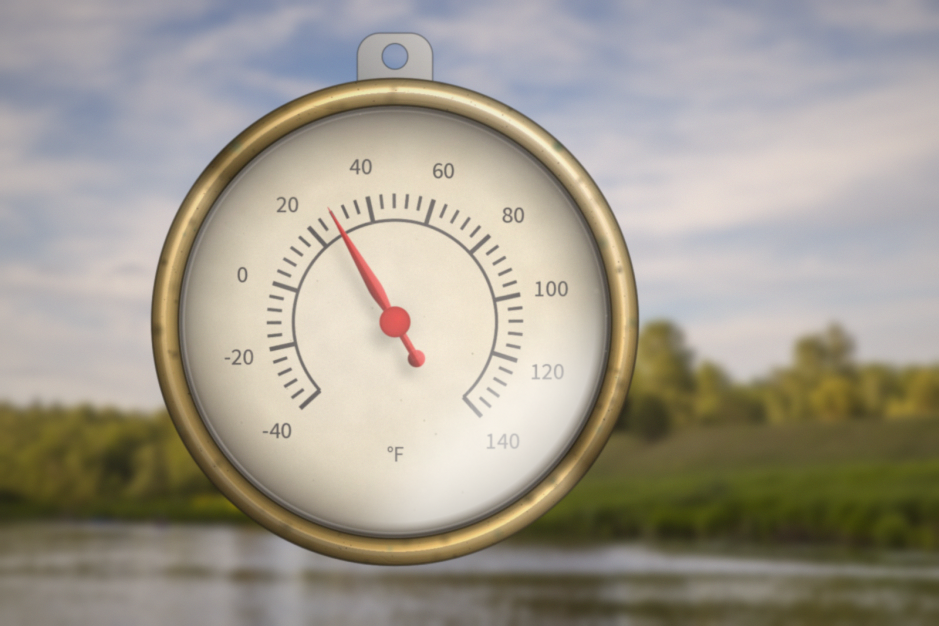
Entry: value=28 unit=°F
